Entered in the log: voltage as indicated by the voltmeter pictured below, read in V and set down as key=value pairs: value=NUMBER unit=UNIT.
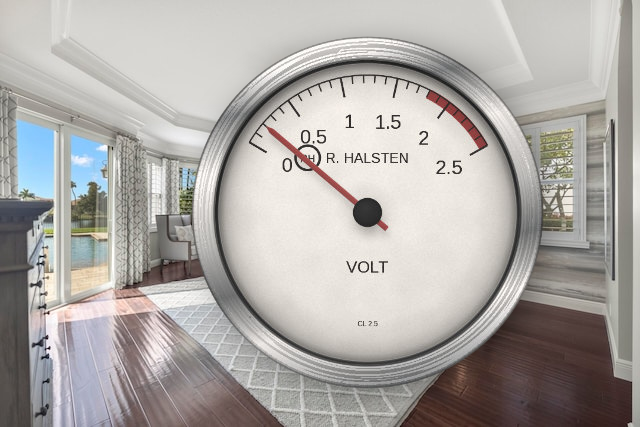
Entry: value=0.2 unit=V
